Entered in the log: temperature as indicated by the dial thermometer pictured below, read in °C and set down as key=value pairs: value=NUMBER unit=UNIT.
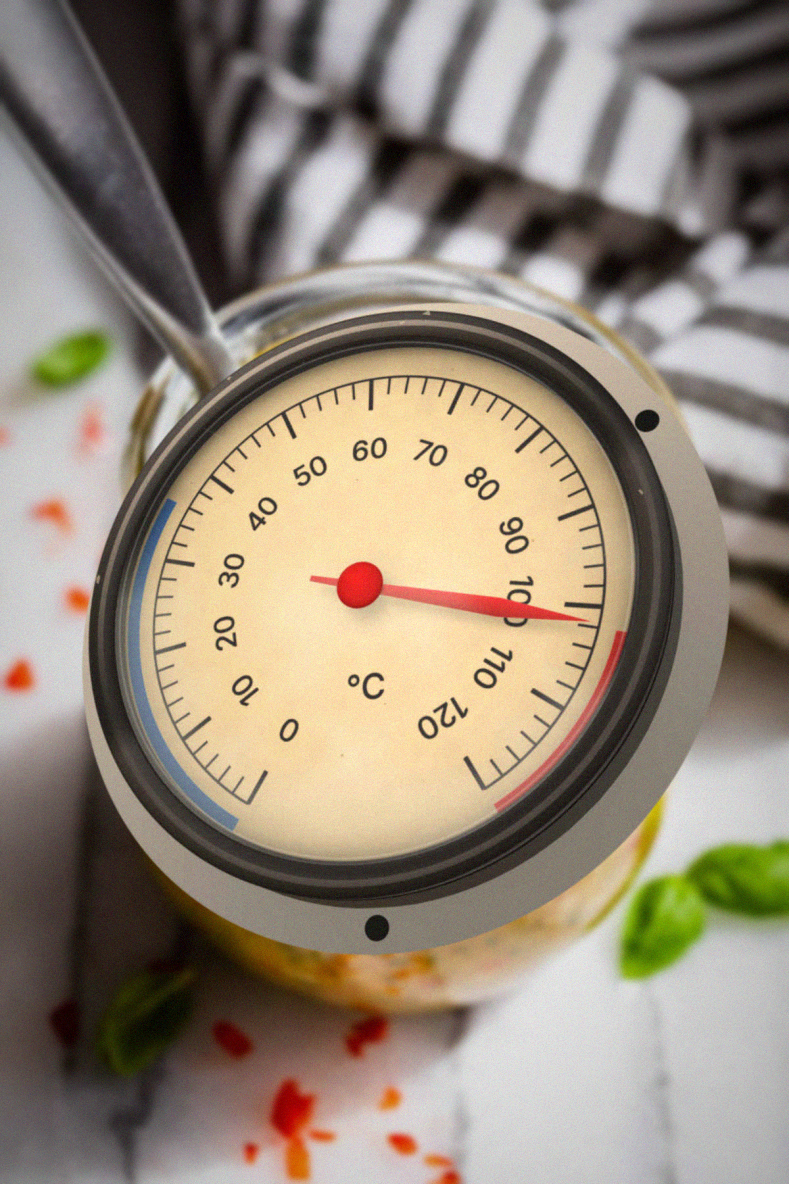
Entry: value=102 unit=°C
